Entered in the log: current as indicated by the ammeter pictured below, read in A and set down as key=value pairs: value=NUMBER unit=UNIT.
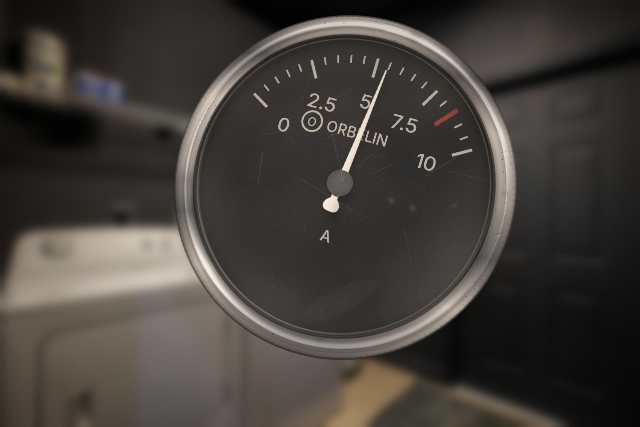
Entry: value=5.5 unit=A
